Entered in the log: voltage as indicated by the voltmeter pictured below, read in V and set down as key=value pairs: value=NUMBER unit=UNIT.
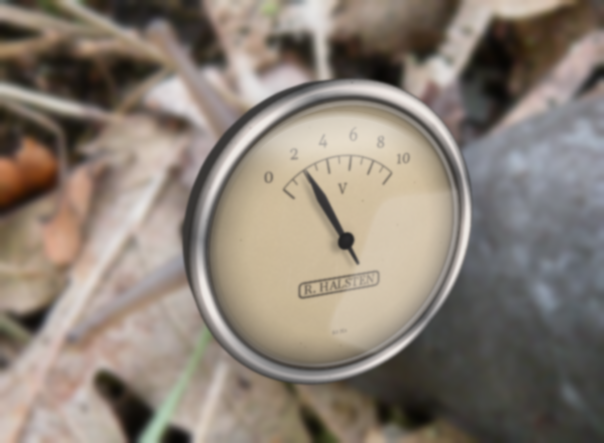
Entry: value=2 unit=V
